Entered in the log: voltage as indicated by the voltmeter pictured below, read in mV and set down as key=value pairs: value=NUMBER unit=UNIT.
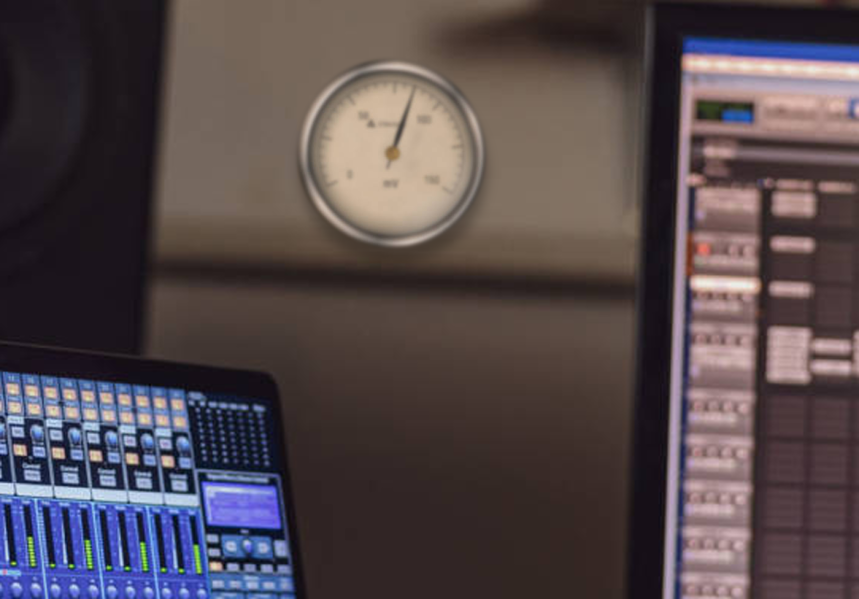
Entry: value=85 unit=mV
